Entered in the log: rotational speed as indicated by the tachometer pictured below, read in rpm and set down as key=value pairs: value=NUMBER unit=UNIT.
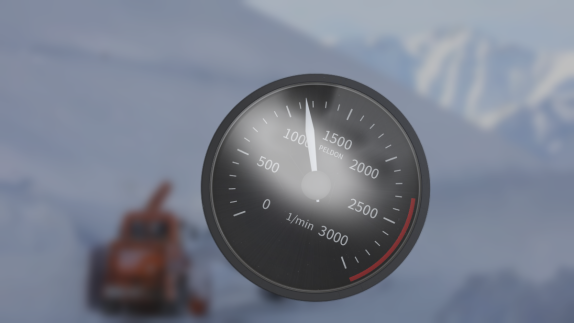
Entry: value=1150 unit=rpm
